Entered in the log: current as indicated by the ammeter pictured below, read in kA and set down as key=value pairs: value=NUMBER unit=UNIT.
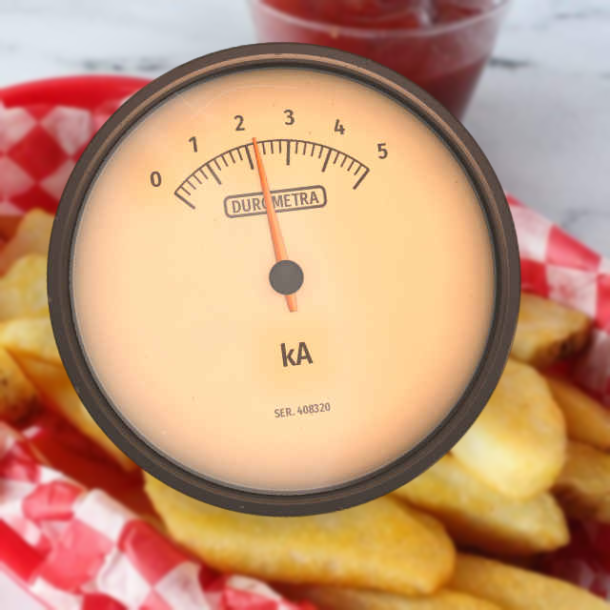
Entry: value=2.2 unit=kA
